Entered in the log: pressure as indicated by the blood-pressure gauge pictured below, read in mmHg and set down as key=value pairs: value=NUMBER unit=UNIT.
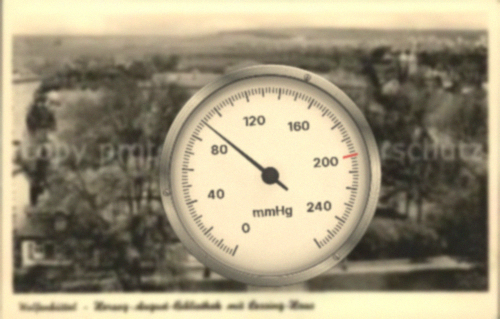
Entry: value=90 unit=mmHg
